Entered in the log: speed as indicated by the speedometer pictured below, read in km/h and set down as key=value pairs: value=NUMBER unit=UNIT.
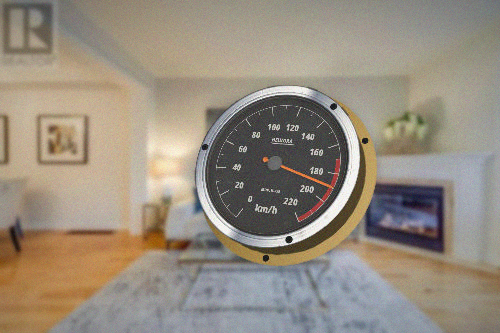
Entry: value=190 unit=km/h
